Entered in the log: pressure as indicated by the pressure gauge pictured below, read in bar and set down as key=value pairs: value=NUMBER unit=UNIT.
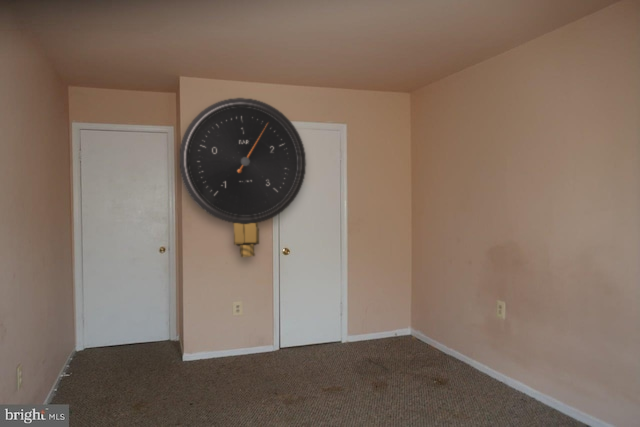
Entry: value=1.5 unit=bar
